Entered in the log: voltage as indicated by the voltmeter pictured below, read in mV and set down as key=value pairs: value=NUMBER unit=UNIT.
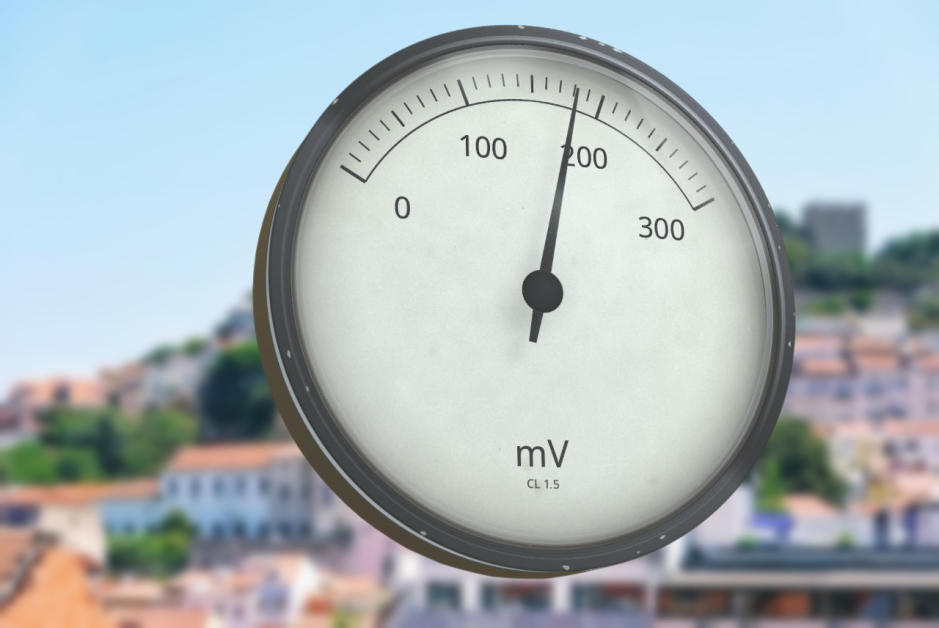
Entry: value=180 unit=mV
